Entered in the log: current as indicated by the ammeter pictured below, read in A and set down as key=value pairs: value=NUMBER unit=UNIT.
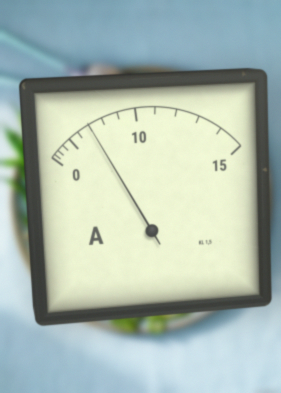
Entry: value=7 unit=A
